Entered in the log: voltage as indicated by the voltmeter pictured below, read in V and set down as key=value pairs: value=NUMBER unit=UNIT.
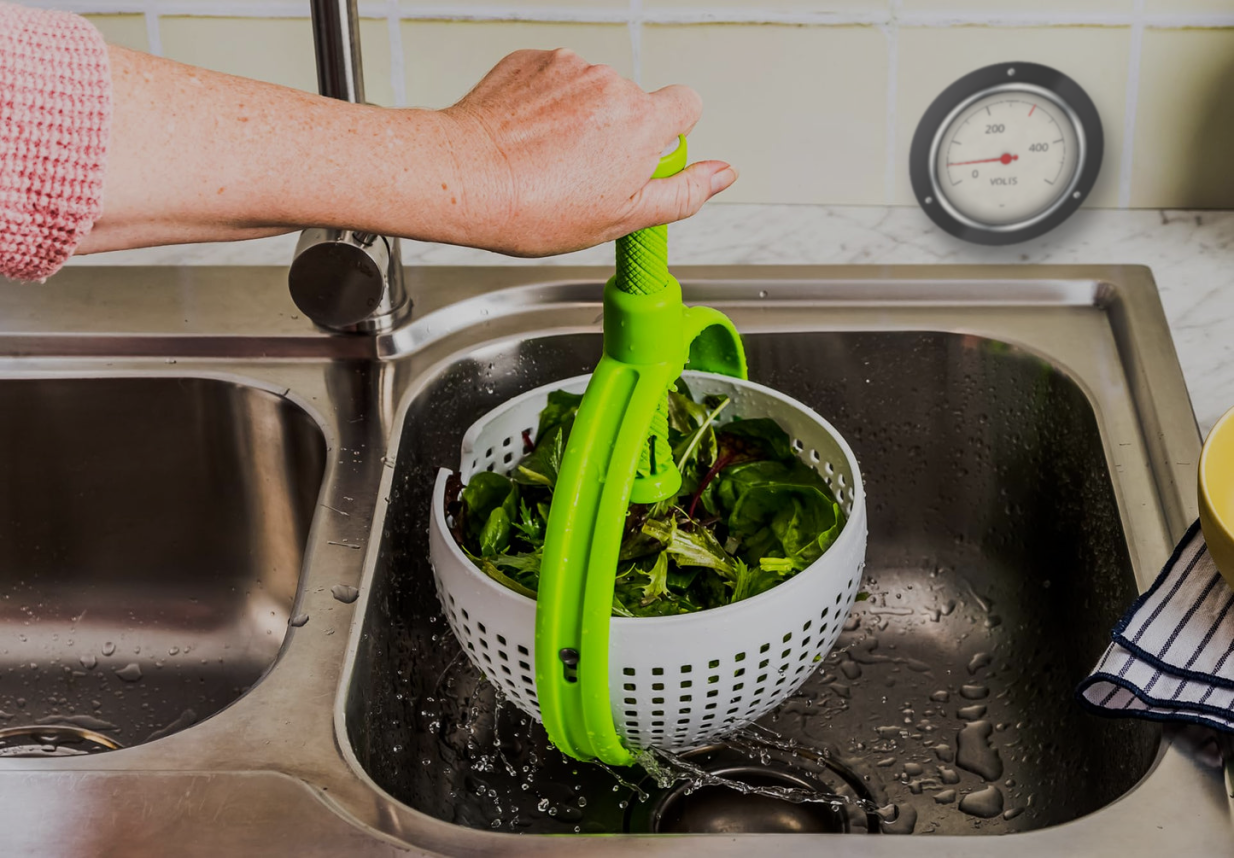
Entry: value=50 unit=V
